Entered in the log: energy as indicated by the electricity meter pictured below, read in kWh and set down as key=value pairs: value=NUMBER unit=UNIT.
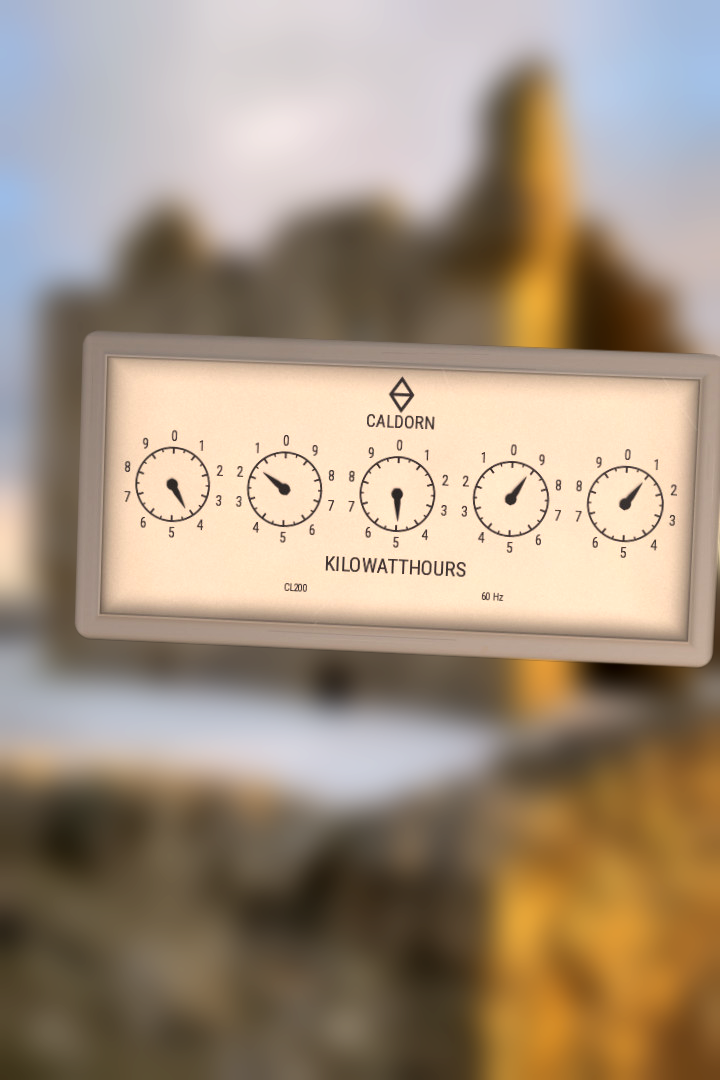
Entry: value=41491 unit=kWh
